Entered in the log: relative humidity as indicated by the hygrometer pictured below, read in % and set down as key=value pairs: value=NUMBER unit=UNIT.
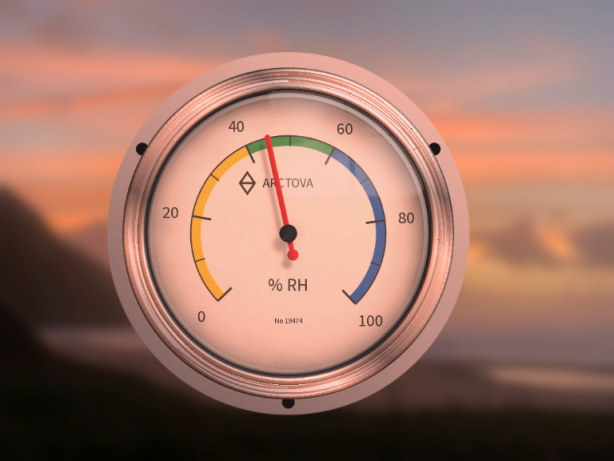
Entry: value=45 unit=%
